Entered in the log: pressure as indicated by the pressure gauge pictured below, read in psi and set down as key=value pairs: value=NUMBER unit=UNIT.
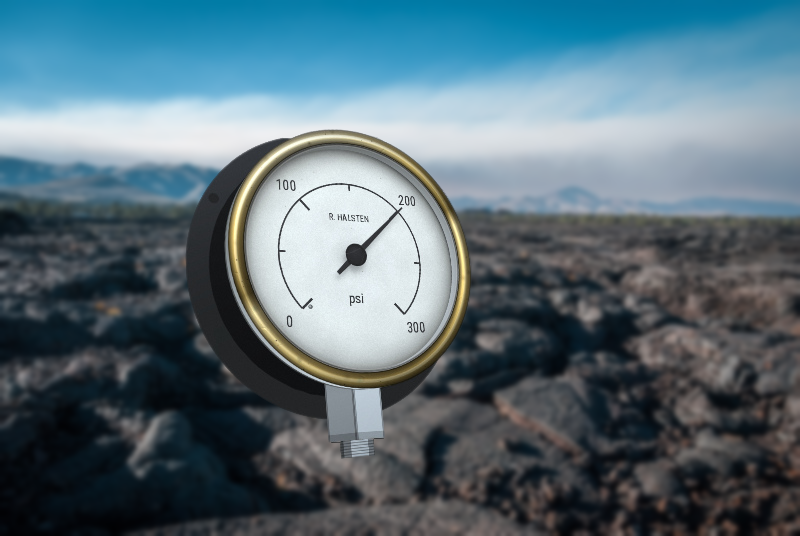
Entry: value=200 unit=psi
